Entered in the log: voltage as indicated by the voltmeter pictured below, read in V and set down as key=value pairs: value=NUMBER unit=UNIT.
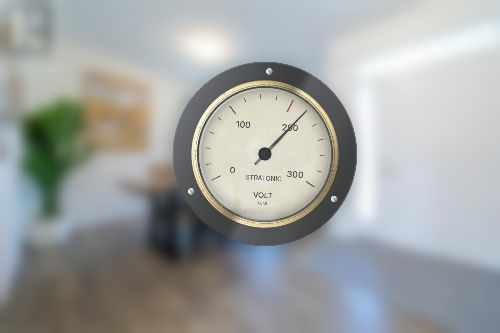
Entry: value=200 unit=V
